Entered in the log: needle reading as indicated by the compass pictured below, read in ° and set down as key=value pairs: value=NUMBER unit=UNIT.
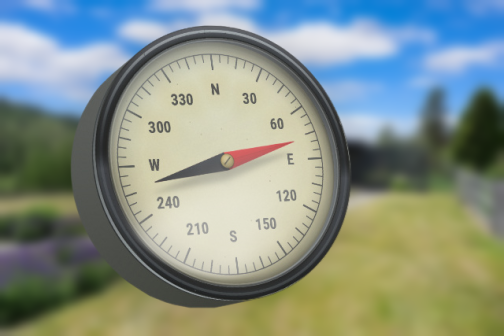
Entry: value=77.5 unit=°
